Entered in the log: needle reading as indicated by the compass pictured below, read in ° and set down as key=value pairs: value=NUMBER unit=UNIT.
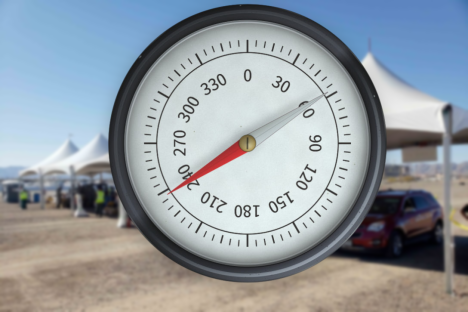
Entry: value=237.5 unit=°
